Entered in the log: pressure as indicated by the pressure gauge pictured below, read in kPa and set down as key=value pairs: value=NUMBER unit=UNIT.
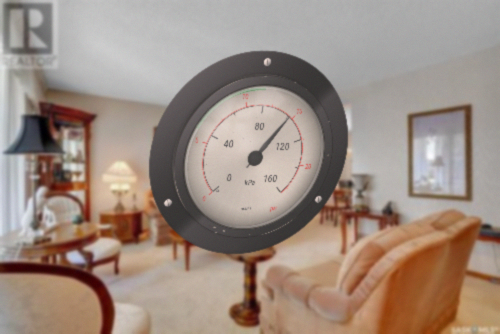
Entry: value=100 unit=kPa
